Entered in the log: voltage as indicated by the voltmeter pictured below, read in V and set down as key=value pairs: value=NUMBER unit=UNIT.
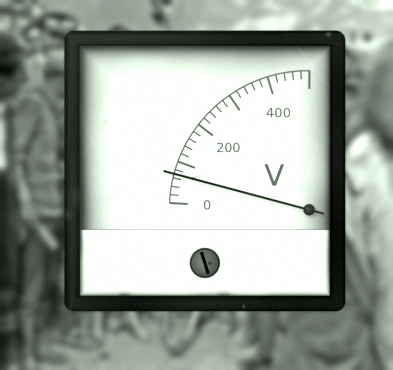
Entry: value=70 unit=V
